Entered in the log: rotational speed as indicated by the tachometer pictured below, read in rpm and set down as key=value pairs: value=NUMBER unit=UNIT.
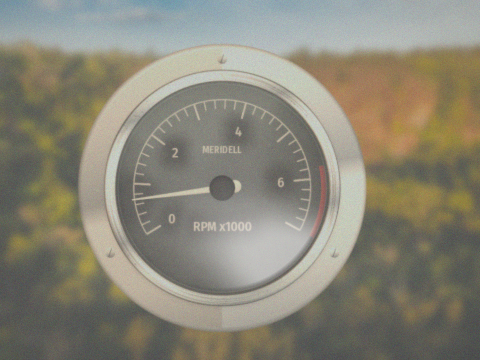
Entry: value=700 unit=rpm
